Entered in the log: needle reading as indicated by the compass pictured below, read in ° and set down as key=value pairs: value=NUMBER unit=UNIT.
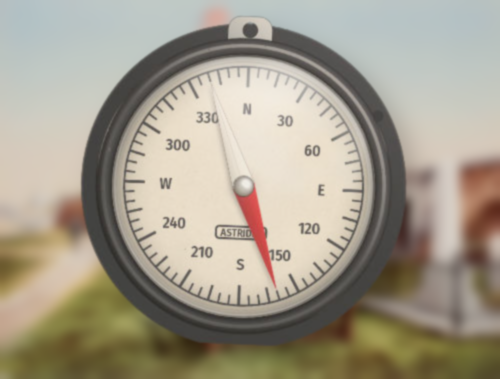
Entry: value=160 unit=°
